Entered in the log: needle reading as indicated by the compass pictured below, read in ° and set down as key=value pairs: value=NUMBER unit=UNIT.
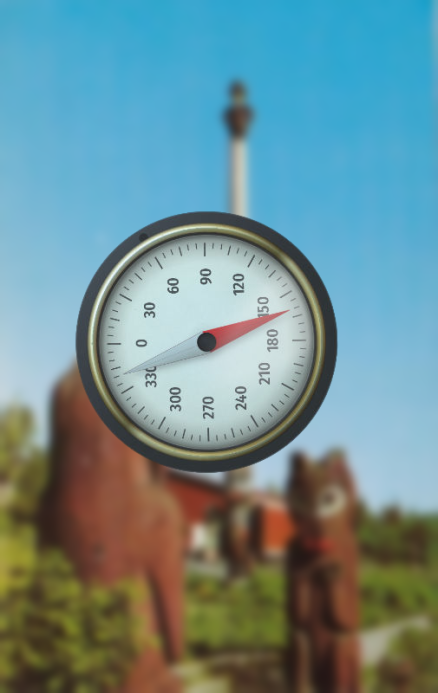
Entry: value=160 unit=°
